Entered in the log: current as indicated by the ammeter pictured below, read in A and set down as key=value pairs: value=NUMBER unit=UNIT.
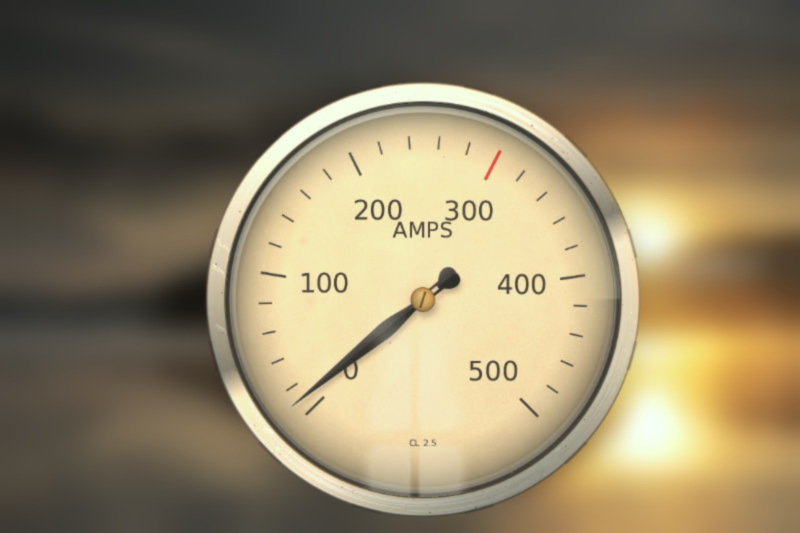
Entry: value=10 unit=A
